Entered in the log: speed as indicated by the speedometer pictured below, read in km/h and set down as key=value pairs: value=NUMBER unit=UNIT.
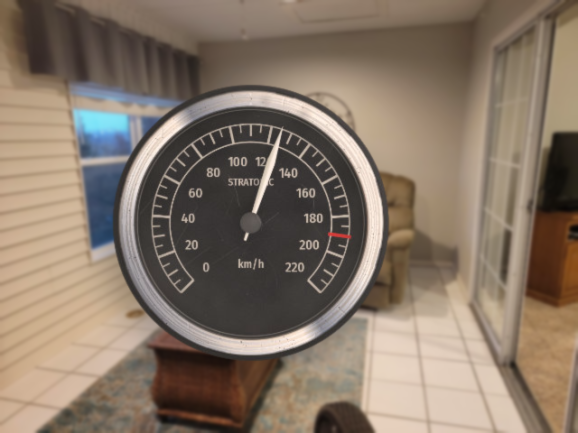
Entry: value=125 unit=km/h
